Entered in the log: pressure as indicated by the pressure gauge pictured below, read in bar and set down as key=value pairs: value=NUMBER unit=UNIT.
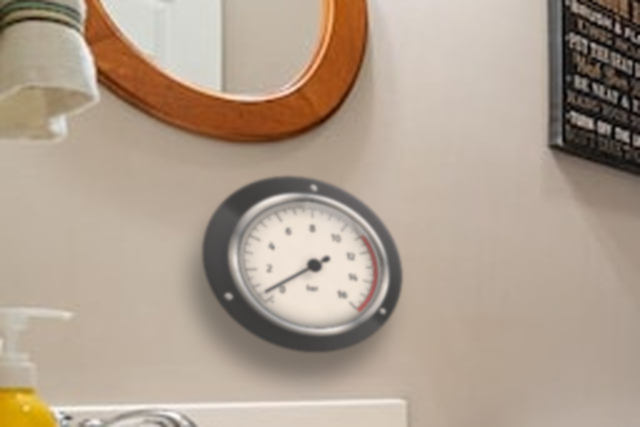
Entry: value=0.5 unit=bar
